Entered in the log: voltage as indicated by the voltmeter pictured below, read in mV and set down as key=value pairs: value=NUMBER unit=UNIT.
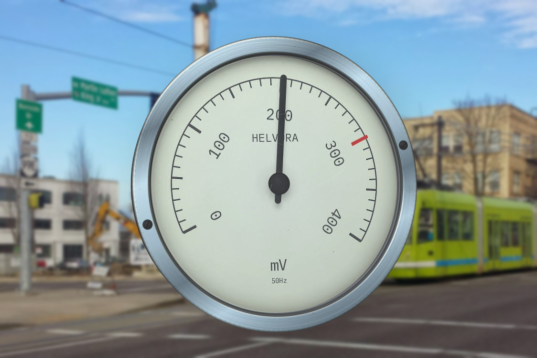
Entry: value=200 unit=mV
